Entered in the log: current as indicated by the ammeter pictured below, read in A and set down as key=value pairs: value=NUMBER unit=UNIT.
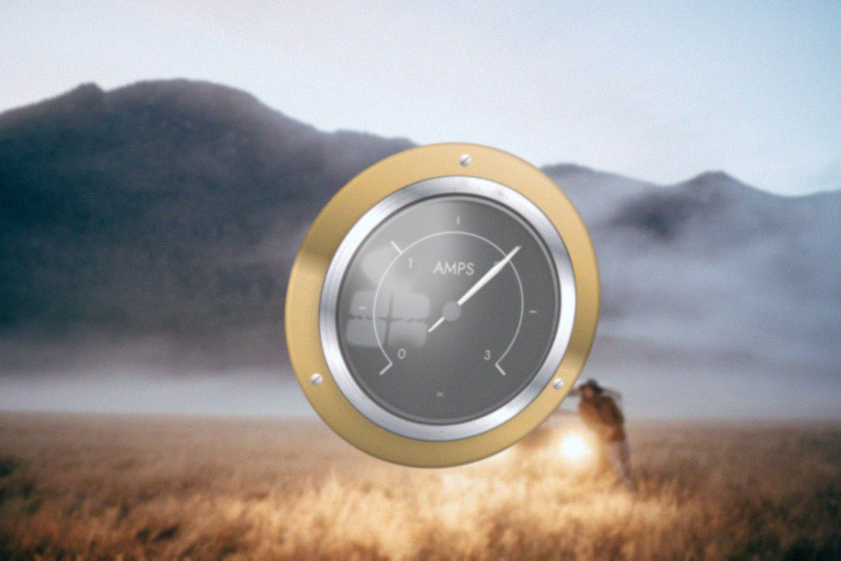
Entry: value=2 unit=A
